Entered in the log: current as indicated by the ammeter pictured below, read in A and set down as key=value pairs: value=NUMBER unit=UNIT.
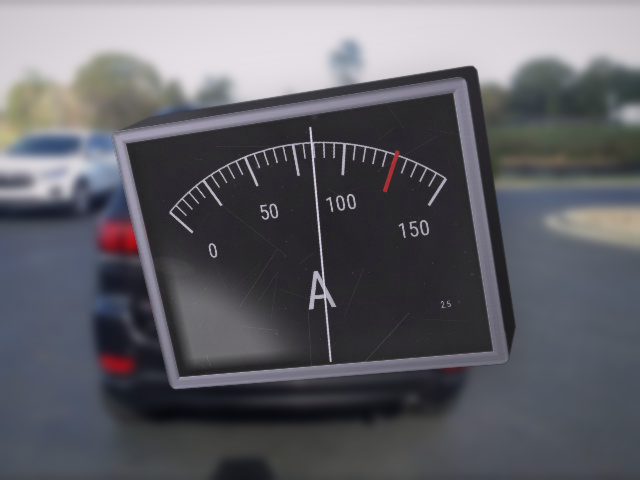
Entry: value=85 unit=A
